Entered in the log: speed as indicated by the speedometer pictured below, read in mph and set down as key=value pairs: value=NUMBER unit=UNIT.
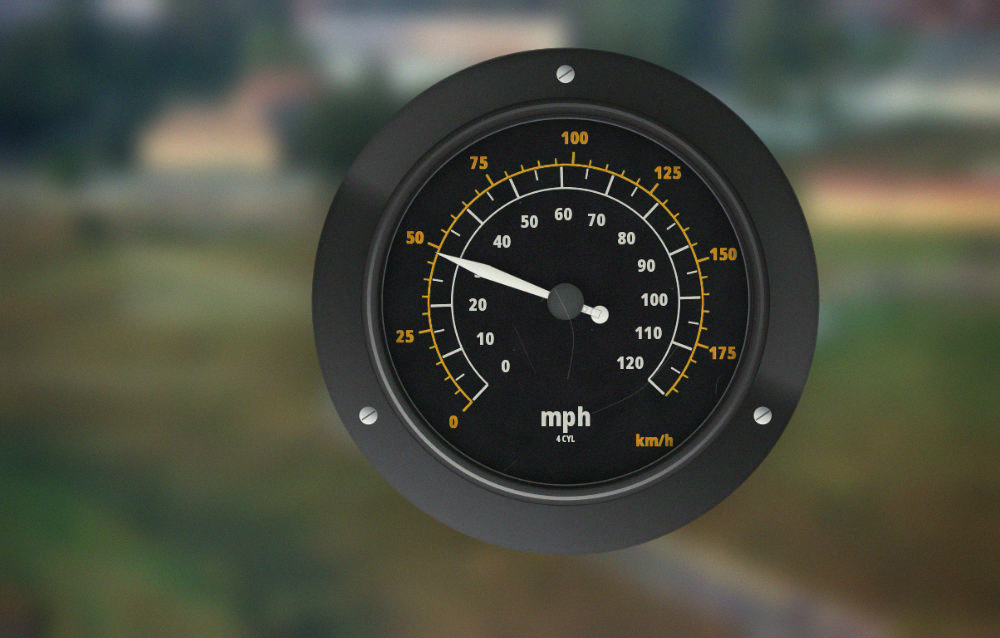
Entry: value=30 unit=mph
